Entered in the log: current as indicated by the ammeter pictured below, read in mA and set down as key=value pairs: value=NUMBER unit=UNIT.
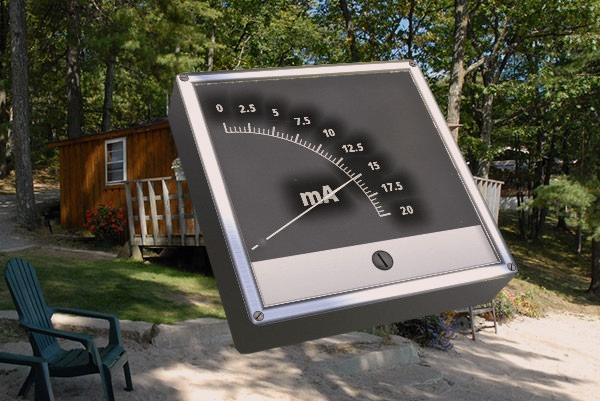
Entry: value=15 unit=mA
